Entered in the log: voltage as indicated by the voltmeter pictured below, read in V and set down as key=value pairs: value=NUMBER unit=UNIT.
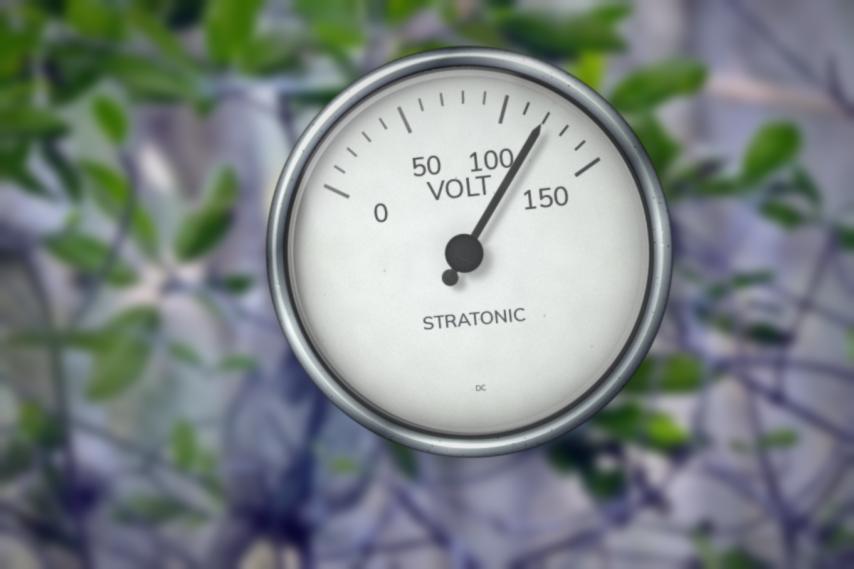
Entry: value=120 unit=V
